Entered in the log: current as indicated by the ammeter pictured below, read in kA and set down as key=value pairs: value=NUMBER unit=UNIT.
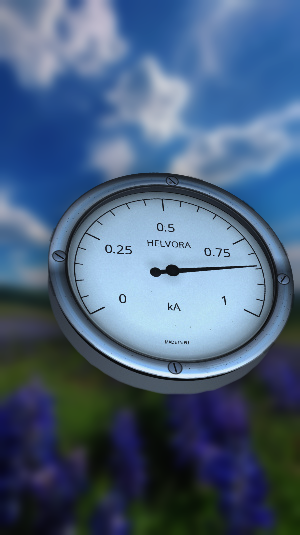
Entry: value=0.85 unit=kA
